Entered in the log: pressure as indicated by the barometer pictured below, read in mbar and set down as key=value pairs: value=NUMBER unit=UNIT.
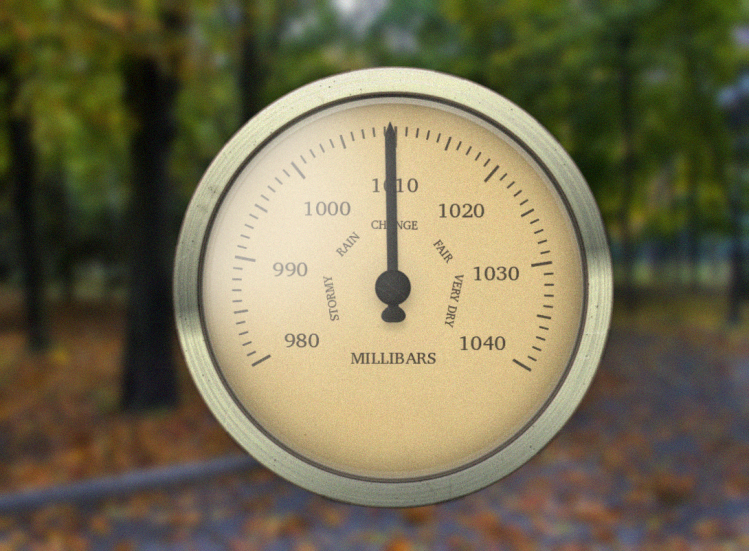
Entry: value=1009.5 unit=mbar
